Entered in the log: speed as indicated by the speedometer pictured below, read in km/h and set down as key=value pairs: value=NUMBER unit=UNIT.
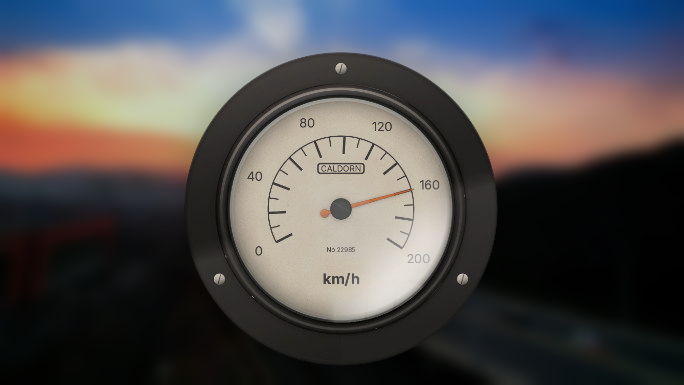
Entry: value=160 unit=km/h
